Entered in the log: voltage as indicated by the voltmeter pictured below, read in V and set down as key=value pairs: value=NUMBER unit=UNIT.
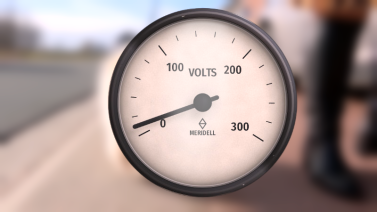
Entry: value=10 unit=V
